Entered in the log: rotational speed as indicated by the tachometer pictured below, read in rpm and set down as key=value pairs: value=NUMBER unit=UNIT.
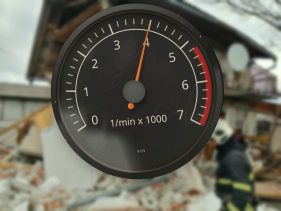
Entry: value=4000 unit=rpm
